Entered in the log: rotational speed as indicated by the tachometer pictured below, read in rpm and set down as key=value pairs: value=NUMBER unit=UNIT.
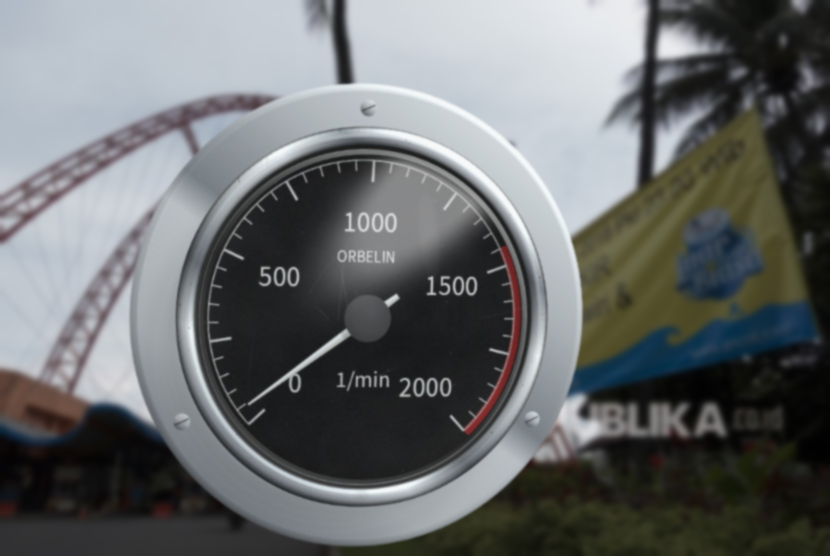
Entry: value=50 unit=rpm
